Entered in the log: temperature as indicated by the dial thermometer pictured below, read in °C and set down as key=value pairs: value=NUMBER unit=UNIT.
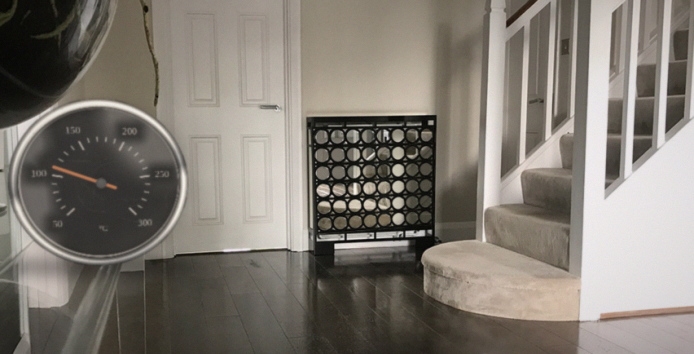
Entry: value=110 unit=°C
